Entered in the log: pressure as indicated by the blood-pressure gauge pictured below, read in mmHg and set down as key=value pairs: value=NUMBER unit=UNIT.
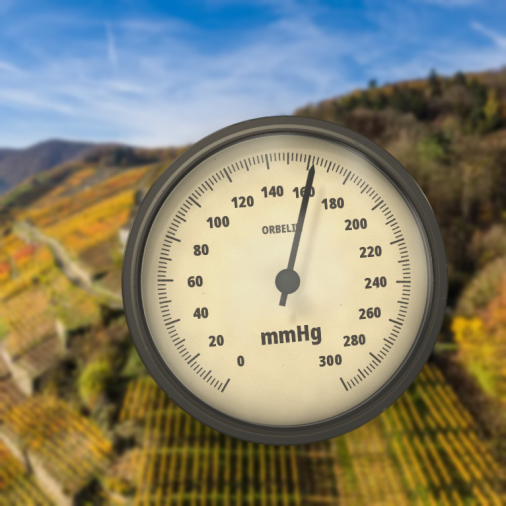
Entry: value=162 unit=mmHg
